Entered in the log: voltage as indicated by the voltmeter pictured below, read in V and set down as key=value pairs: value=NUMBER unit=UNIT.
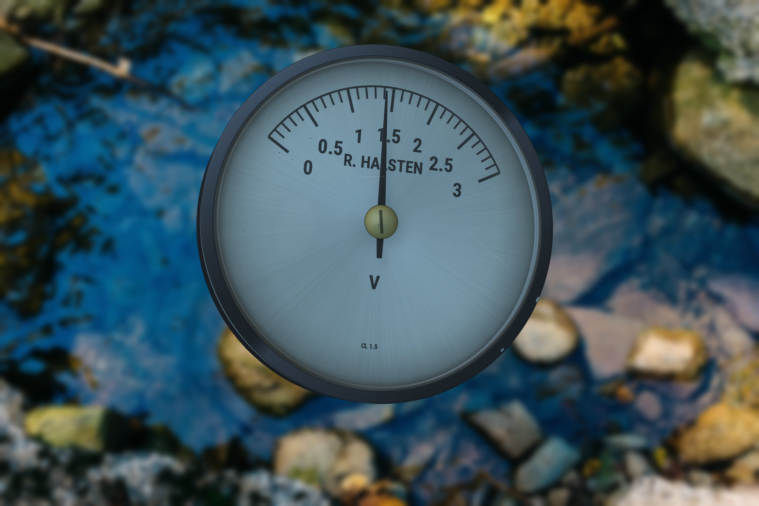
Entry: value=1.4 unit=V
